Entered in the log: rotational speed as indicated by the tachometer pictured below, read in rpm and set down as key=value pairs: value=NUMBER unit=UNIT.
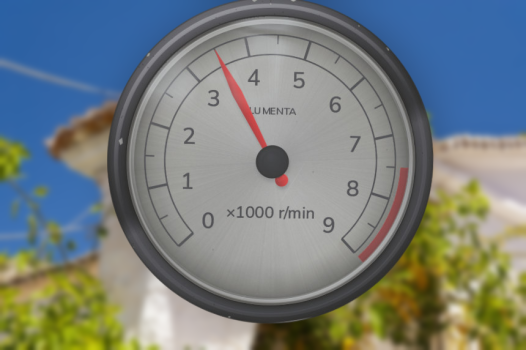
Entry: value=3500 unit=rpm
